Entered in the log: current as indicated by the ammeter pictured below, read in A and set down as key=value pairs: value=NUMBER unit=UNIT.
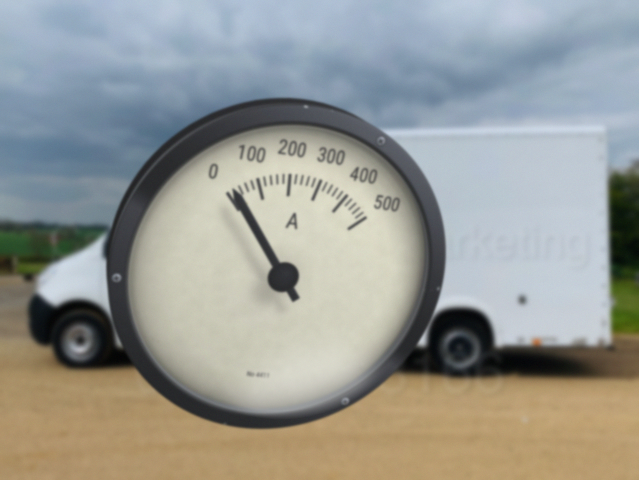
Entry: value=20 unit=A
